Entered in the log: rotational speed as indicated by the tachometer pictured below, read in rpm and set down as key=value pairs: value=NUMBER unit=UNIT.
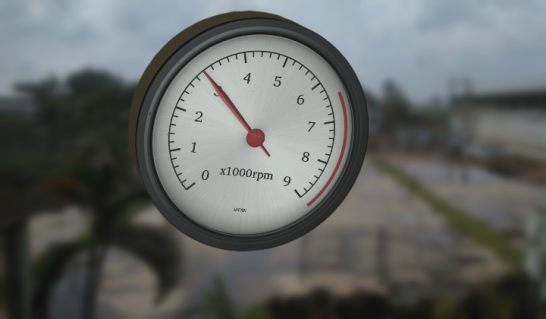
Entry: value=3000 unit=rpm
